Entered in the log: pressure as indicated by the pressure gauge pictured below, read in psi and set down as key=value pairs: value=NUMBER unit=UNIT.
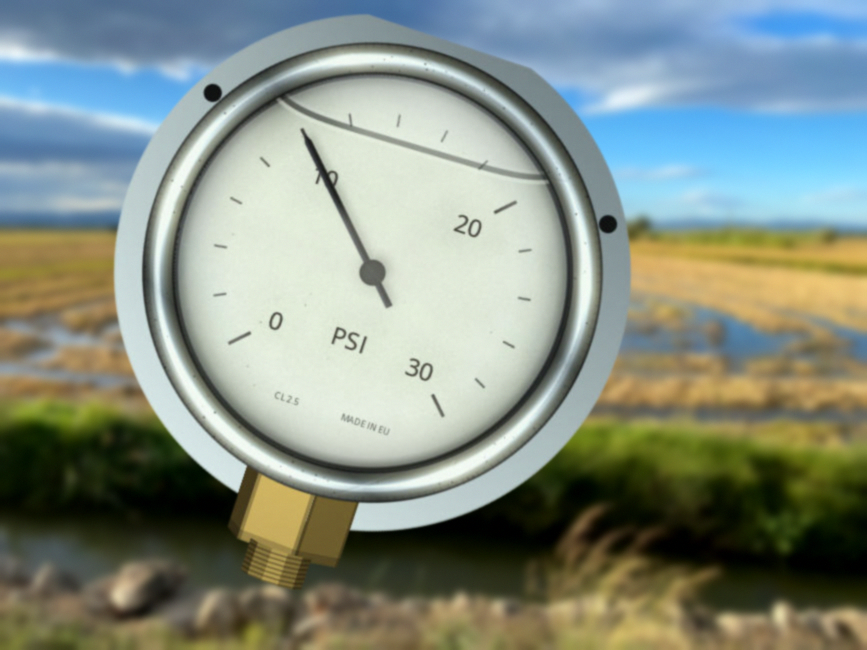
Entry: value=10 unit=psi
